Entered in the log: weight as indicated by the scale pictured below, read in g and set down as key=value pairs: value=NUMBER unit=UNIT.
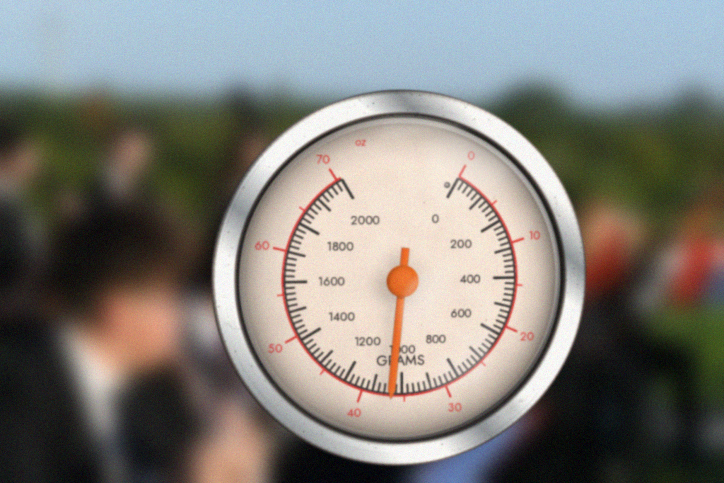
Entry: value=1040 unit=g
